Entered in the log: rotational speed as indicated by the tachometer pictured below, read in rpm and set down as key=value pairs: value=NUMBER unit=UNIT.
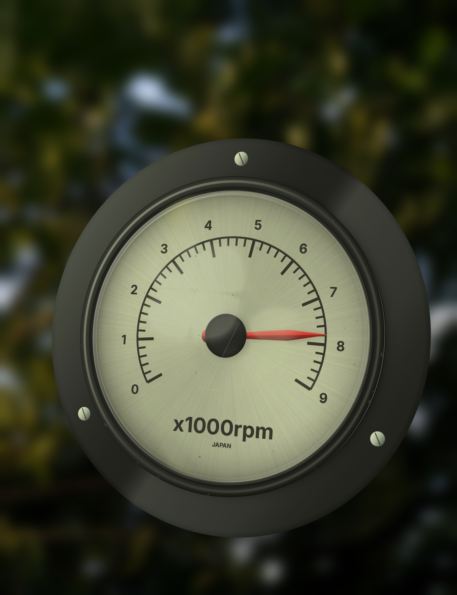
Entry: value=7800 unit=rpm
